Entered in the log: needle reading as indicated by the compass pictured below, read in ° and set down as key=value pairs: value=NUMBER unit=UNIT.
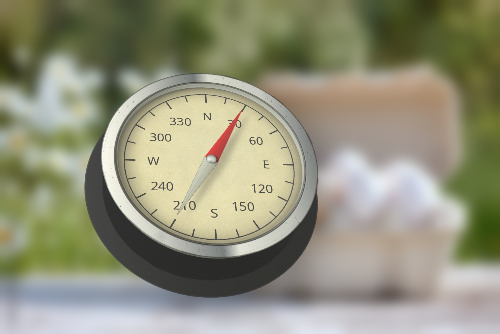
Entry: value=30 unit=°
